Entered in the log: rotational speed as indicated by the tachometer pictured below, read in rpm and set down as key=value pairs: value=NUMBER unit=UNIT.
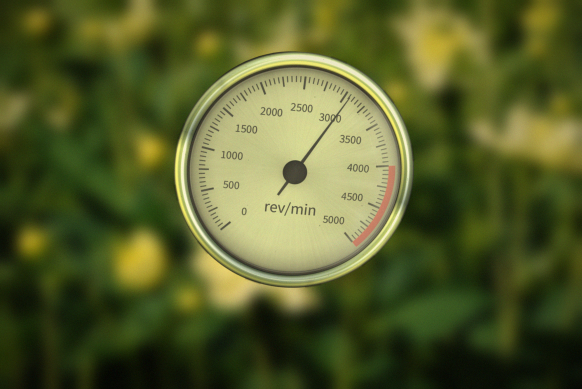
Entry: value=3050 unit=rpm
